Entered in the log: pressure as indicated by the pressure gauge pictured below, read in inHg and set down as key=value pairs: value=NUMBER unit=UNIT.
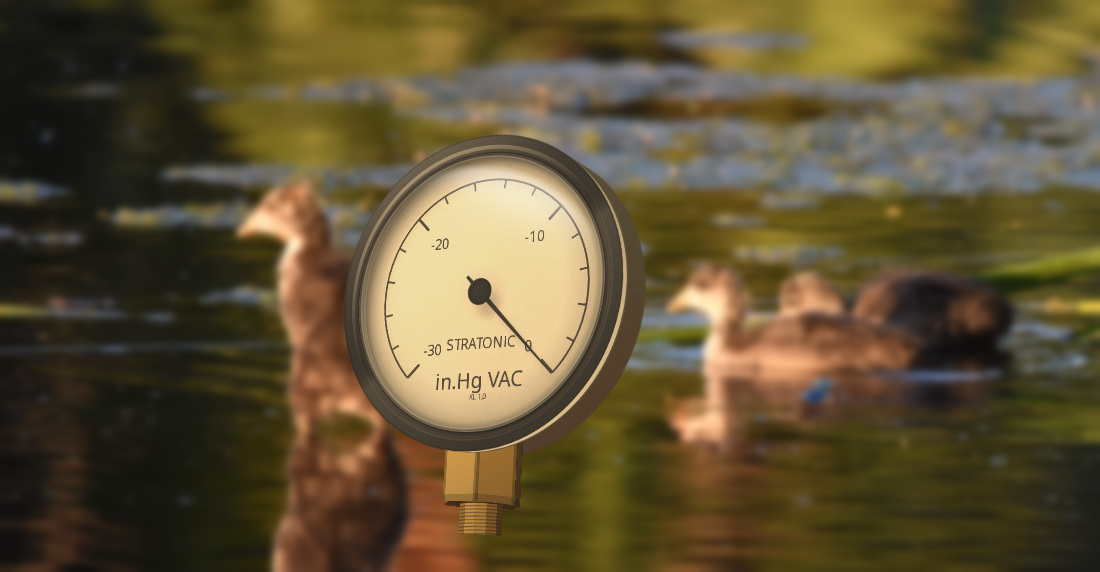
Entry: value=0 unit=inHg
